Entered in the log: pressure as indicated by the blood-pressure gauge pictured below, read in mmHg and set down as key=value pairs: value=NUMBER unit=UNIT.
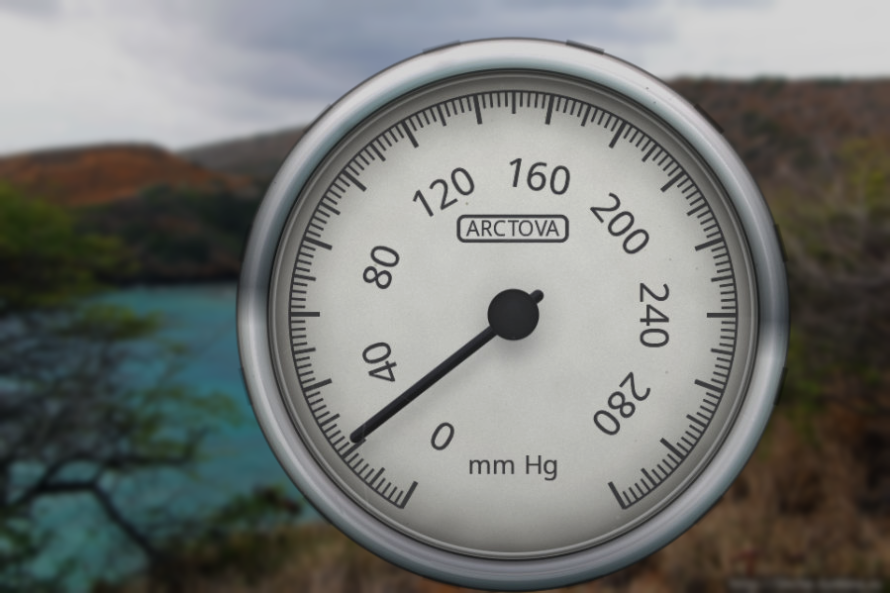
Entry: value=22 unit=mmHg
